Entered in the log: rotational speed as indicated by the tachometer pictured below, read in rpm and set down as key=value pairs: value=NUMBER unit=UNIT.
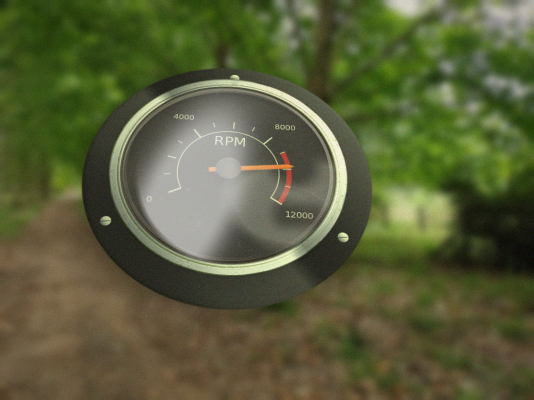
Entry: value=10000 unit=rpm
